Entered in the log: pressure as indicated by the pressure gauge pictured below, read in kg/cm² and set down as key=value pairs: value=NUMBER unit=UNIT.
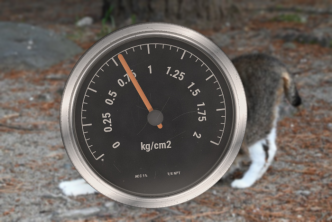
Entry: value=0.8 unit=kg/cm²
